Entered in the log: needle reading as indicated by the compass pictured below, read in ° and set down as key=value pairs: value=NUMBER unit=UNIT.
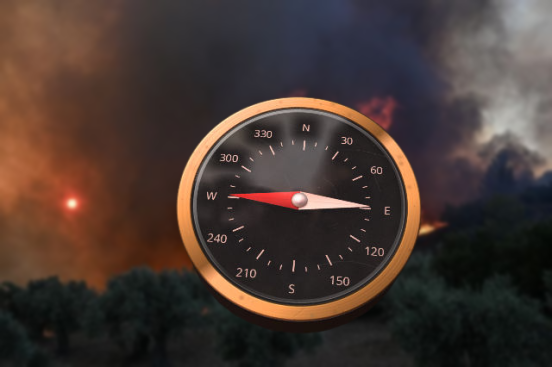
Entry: value=270 unit=°
